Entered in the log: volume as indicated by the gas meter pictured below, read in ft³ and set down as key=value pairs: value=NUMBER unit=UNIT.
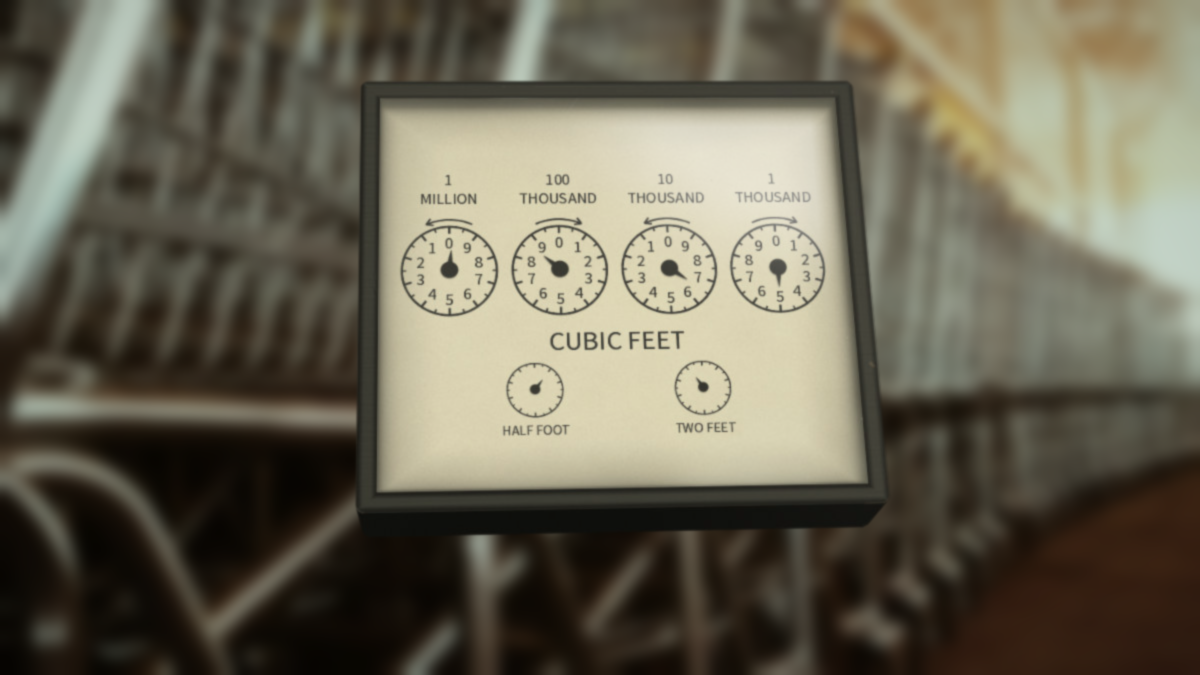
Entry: value=986500 unit=ft³
